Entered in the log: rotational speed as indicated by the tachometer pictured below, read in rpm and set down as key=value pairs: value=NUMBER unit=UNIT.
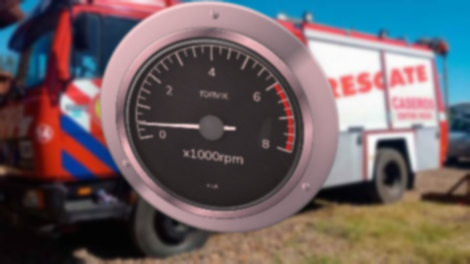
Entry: value=500 unit=rpm
